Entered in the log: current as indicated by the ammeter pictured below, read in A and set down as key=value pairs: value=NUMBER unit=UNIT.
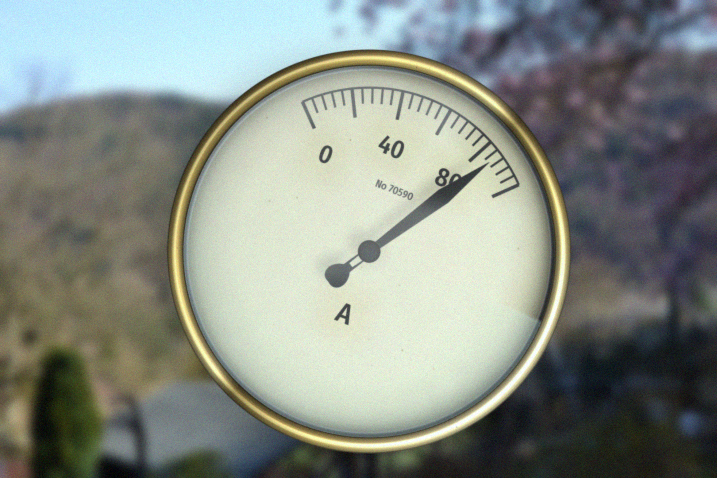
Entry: value=86 unit=A
